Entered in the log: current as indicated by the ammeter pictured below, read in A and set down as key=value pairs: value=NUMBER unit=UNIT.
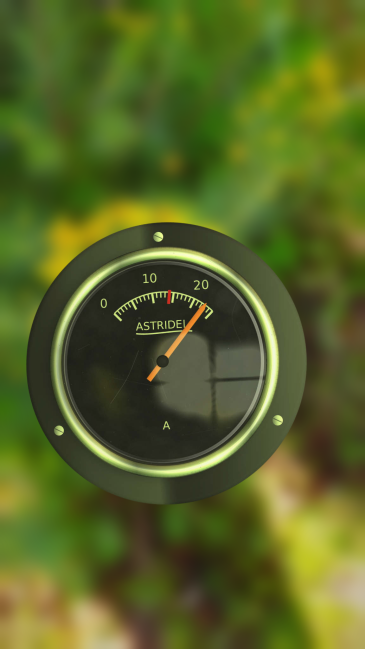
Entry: value=23 unit=A
